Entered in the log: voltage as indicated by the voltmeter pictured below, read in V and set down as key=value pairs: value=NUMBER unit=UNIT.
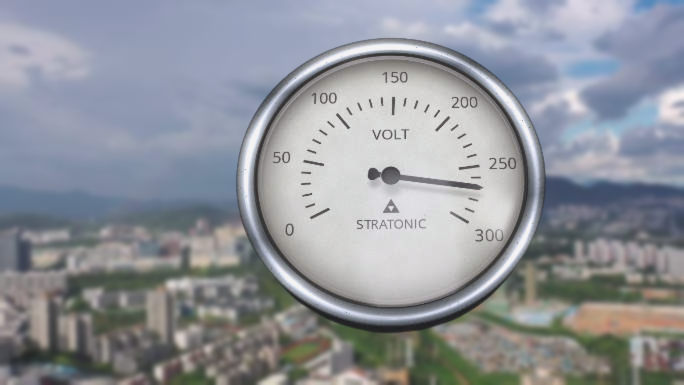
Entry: value=270 unit=V
